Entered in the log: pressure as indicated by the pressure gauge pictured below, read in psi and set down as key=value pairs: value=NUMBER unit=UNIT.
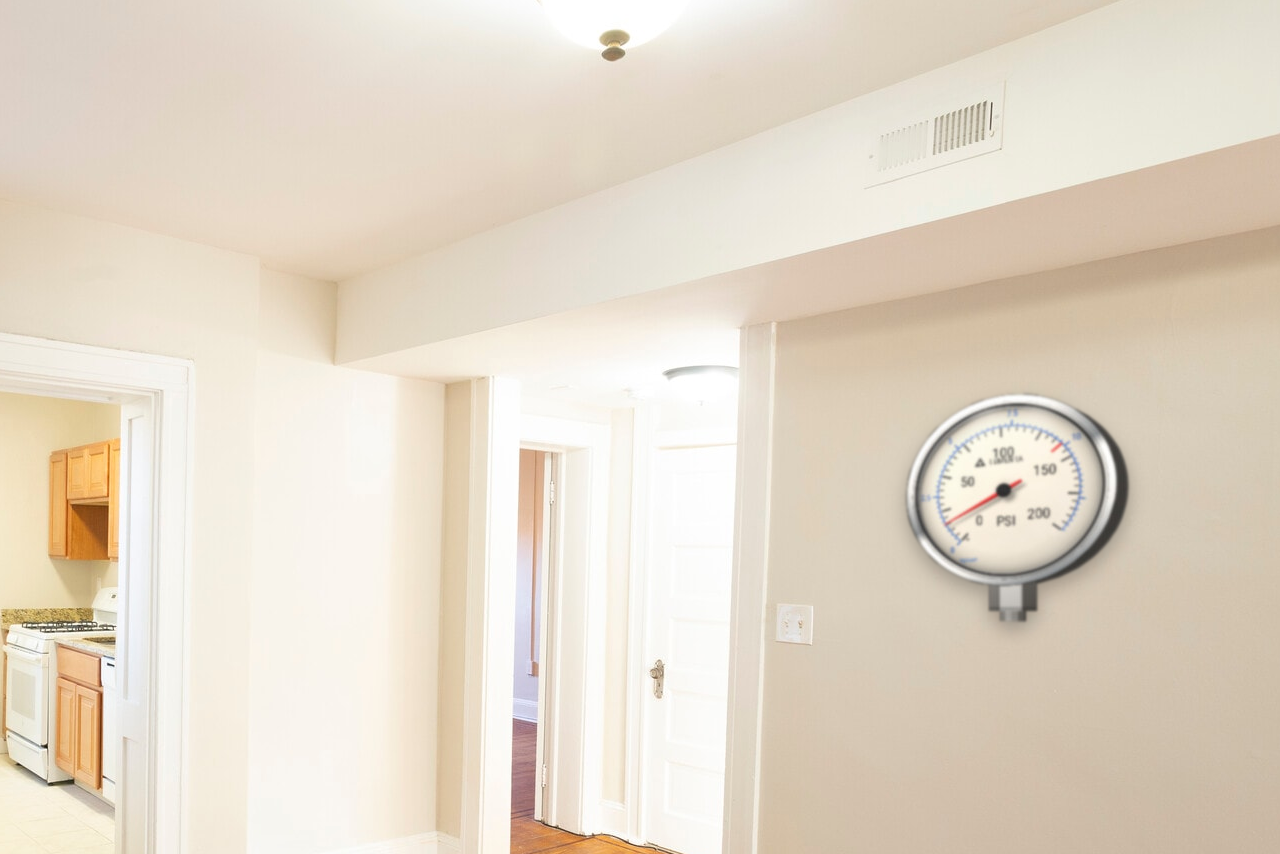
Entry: value=15 unit=psi
